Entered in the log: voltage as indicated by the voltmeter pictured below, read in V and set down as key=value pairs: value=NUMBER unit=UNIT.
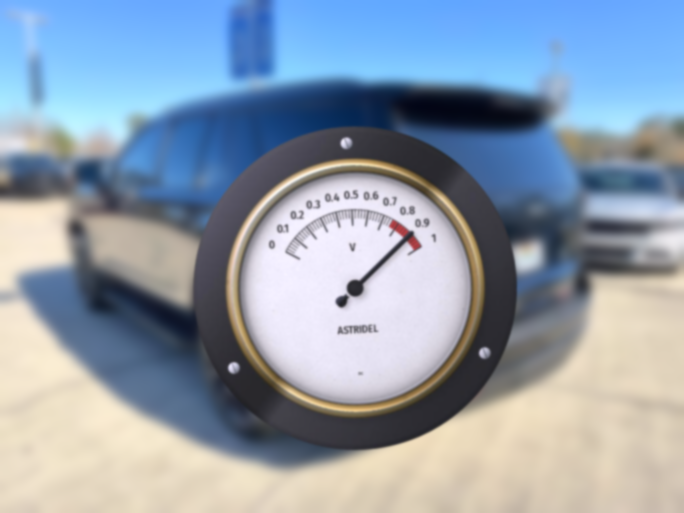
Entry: value=0.9 unit=V
